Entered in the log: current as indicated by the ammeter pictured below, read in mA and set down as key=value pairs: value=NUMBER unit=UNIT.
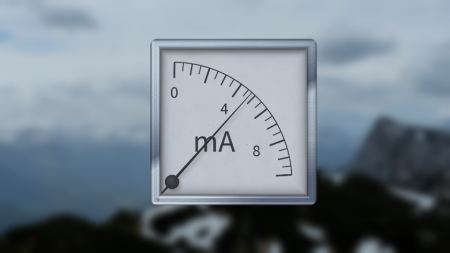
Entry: value=4.75 unit=mA
